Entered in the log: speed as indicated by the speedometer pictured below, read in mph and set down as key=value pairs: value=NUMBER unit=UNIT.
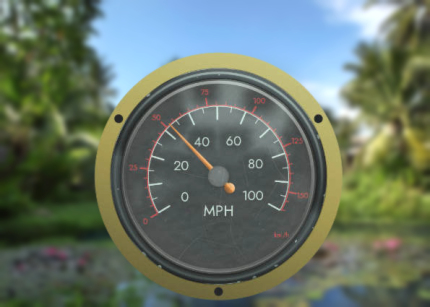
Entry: value=32.5 unit=mph
